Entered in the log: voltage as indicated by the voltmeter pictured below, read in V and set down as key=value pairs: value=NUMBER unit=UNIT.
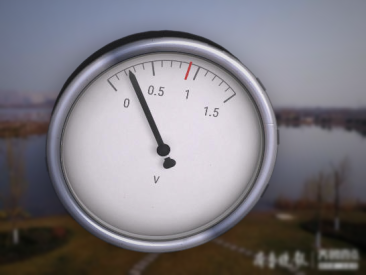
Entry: value=0.25 unit=V
